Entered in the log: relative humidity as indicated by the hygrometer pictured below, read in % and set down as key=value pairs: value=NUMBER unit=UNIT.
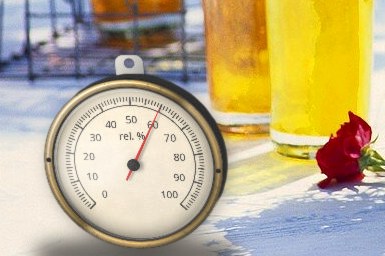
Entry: value=60 unit=%
